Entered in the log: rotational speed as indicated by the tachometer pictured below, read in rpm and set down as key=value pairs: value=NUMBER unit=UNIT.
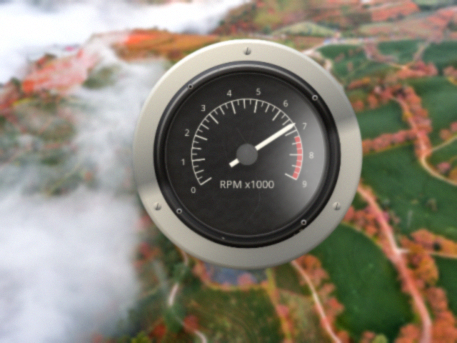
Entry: value=6750 unit=rpm
